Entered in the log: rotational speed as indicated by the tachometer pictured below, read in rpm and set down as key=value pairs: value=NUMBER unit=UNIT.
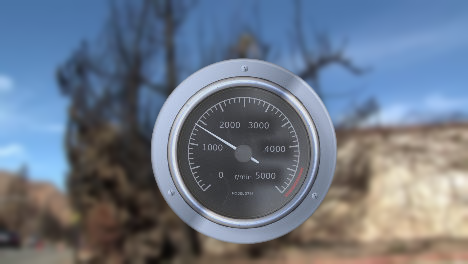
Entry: value=1400 unit=rpm
